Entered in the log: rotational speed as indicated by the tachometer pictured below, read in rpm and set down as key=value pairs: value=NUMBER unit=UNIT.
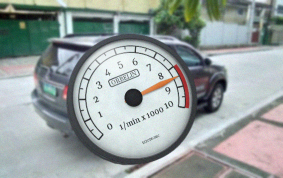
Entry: value=8500 unit=rpm
